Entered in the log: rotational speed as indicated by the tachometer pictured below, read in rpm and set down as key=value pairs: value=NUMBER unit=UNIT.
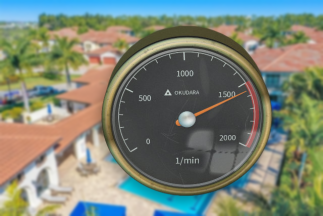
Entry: value=1550 unit=rpm
